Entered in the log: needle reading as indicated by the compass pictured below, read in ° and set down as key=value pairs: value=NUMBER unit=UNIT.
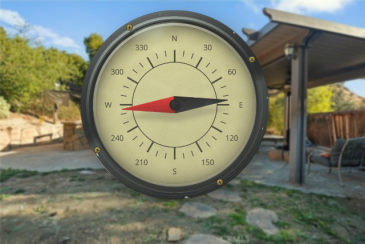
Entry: value=265 unit=°
